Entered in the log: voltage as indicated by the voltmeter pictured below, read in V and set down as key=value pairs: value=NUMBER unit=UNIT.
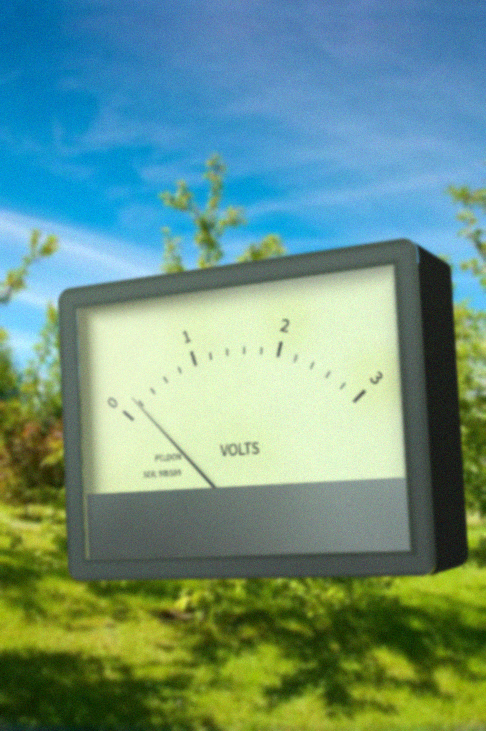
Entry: value=0.2 unit=V
